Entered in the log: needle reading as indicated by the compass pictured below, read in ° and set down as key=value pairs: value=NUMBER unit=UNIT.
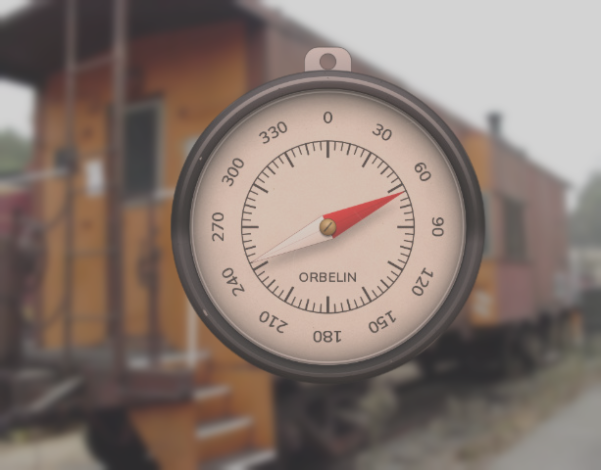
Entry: value=65 unit=°
